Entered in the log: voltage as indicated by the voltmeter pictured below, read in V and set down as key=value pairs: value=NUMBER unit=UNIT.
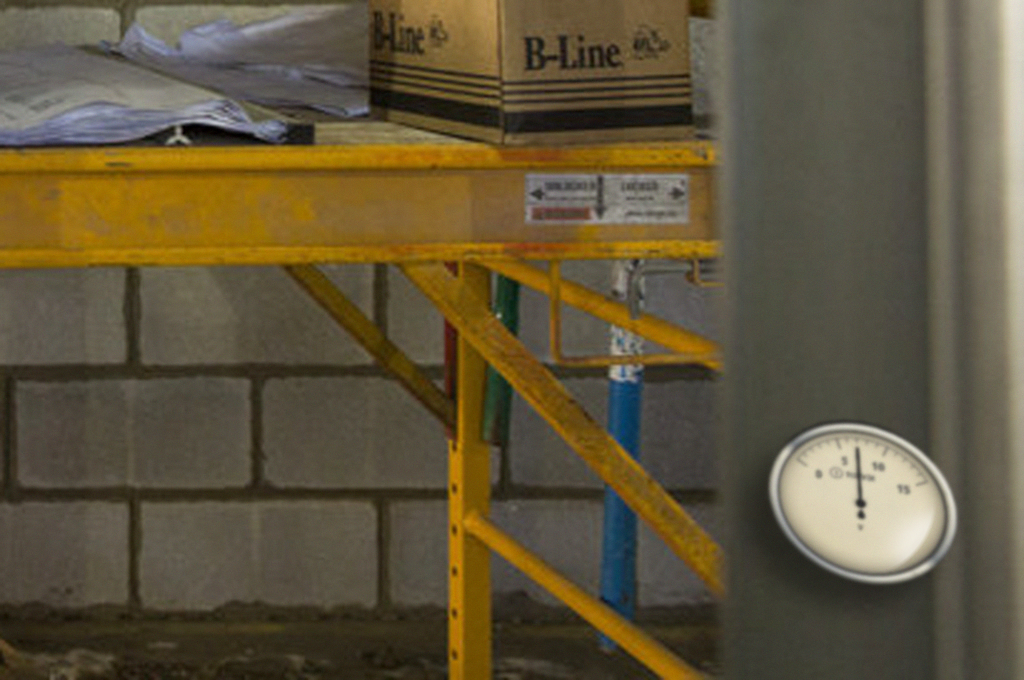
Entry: value=7 unit=V
